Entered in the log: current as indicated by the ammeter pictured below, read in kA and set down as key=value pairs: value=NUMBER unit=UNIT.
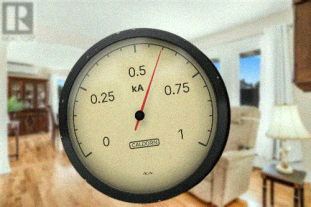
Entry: value=0.6 unit=kA
